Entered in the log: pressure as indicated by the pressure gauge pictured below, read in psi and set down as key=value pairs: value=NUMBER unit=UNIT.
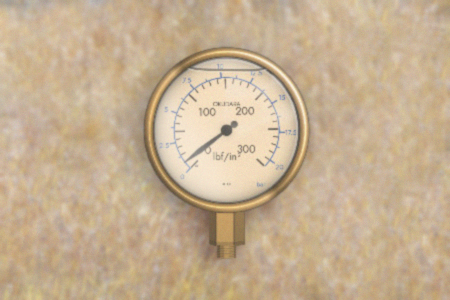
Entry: value=10 unit=psi
